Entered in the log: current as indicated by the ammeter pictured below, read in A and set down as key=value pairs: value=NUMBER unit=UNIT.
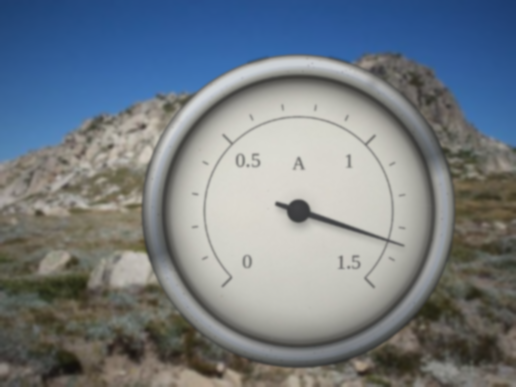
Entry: value=1.35 unit=A
